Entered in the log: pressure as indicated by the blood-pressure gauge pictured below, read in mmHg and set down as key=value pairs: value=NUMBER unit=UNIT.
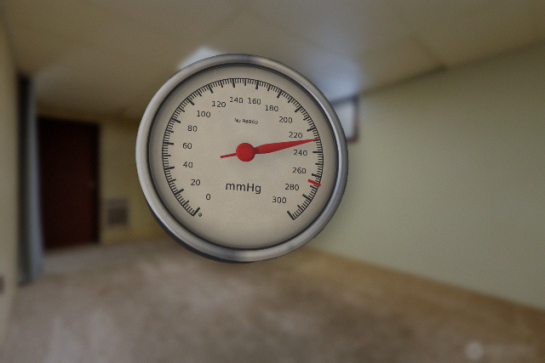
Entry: value=230 unit=mmHg
